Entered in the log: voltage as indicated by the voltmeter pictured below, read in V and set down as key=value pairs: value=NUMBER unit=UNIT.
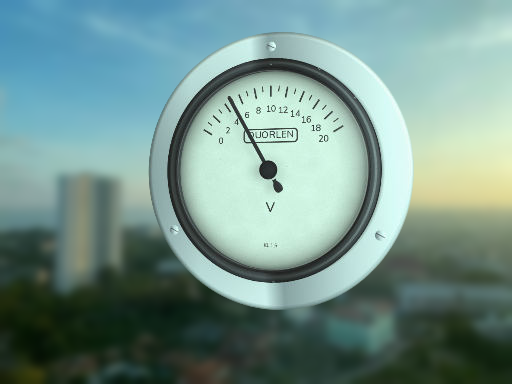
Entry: value=5 unit=V
